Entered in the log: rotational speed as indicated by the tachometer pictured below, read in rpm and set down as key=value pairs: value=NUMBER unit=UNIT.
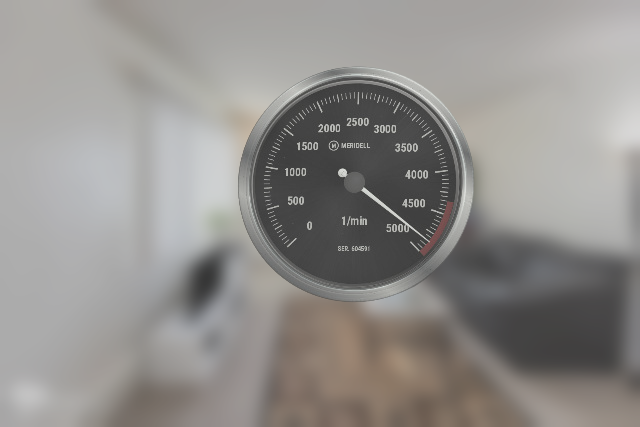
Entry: value=4850 unit=rpm
